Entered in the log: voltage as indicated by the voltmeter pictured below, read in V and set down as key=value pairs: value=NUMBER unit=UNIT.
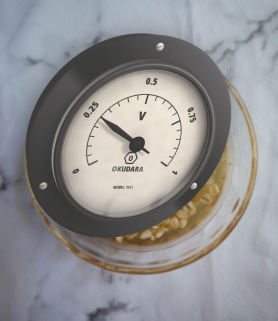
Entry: value=0.25 unit=V
